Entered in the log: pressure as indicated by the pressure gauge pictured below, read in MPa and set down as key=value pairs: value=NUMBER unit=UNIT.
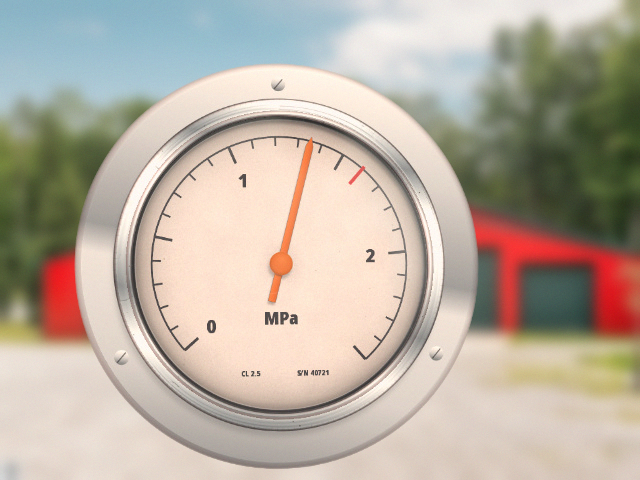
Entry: value=1.35 unit=MPa
